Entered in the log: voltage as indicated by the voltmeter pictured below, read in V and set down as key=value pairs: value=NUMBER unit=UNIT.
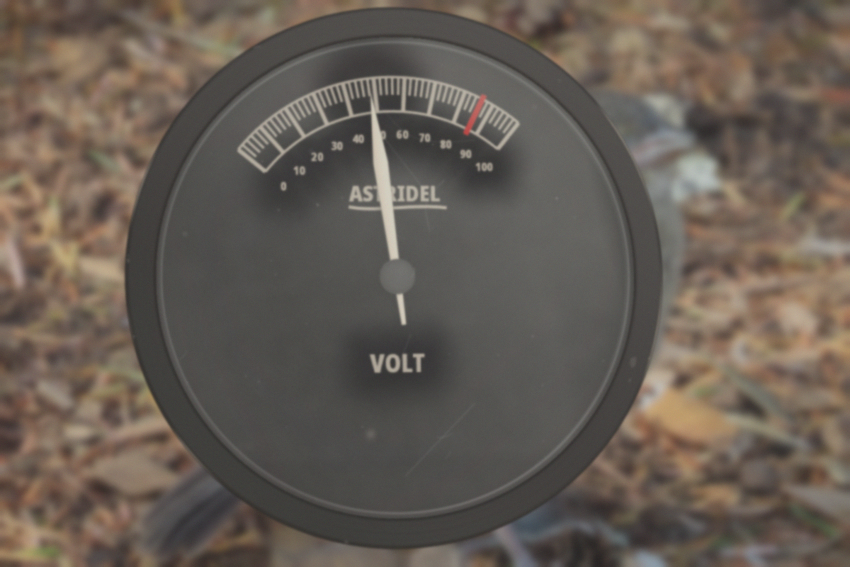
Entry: value=48 unit=V
